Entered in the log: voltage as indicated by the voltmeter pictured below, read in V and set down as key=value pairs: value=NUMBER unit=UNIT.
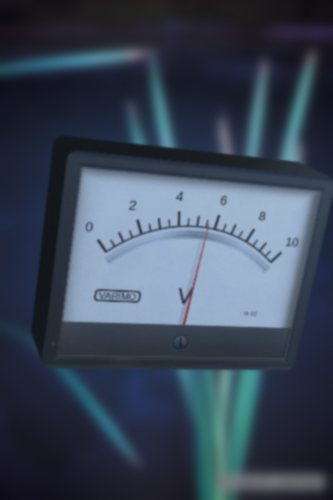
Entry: value=5.5 unit=V
